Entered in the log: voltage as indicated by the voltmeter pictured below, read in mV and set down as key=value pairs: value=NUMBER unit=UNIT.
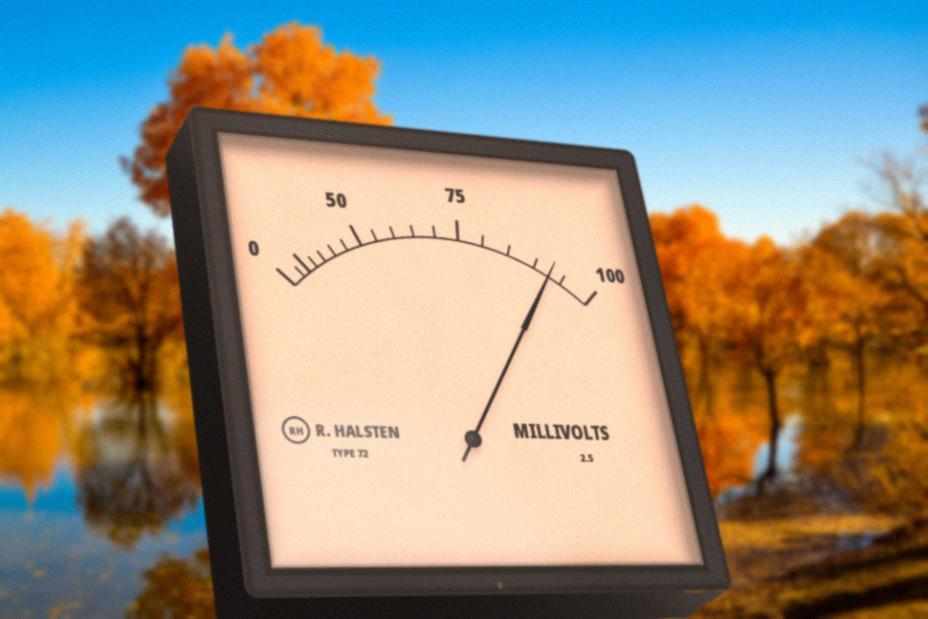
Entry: value=92.5 unit=mV
